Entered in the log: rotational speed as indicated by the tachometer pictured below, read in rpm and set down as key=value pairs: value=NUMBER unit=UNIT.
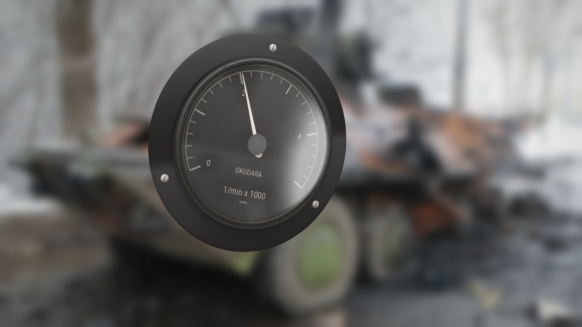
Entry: value=2000 unit=rpm
